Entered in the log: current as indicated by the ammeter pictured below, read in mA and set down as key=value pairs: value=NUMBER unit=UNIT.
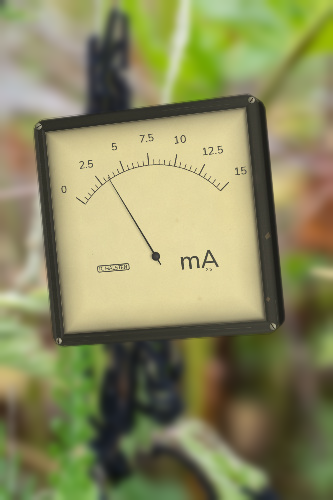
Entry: value=3.5 unit=mA
